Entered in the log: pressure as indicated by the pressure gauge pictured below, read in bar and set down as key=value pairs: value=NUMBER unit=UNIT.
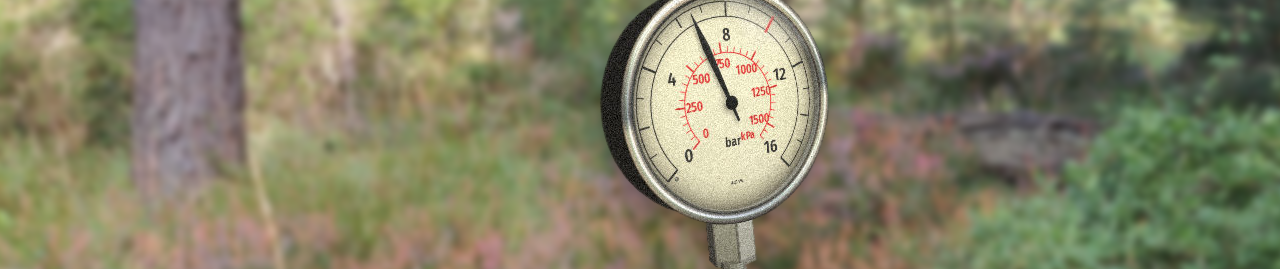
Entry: value=6.5 unit=bar
